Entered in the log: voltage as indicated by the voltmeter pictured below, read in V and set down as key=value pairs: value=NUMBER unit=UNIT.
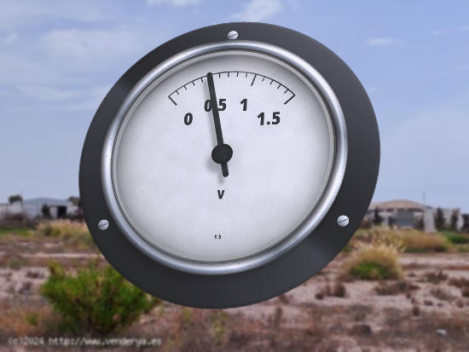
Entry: value=0.5 unit=V
